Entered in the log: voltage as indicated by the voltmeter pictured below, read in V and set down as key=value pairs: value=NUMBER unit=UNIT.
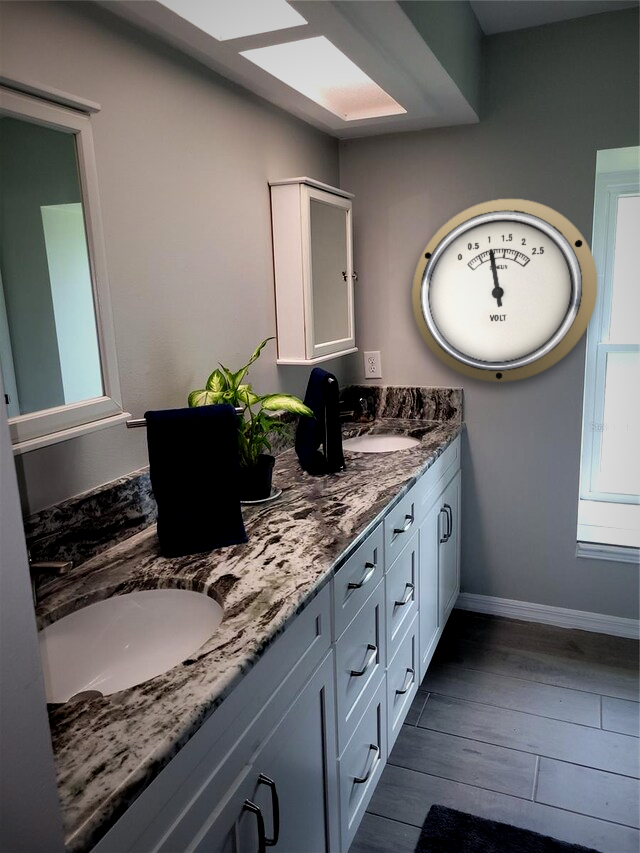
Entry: value=1 unit=V
